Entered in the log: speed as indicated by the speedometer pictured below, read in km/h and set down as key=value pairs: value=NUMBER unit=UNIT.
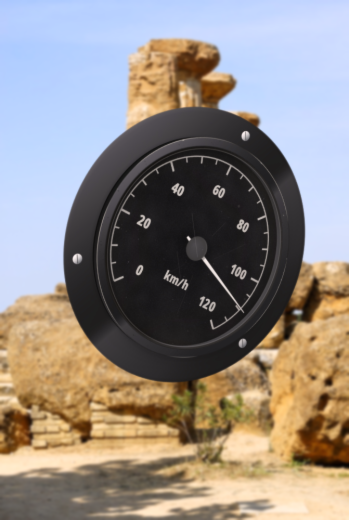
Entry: value=110 unit=km/h
